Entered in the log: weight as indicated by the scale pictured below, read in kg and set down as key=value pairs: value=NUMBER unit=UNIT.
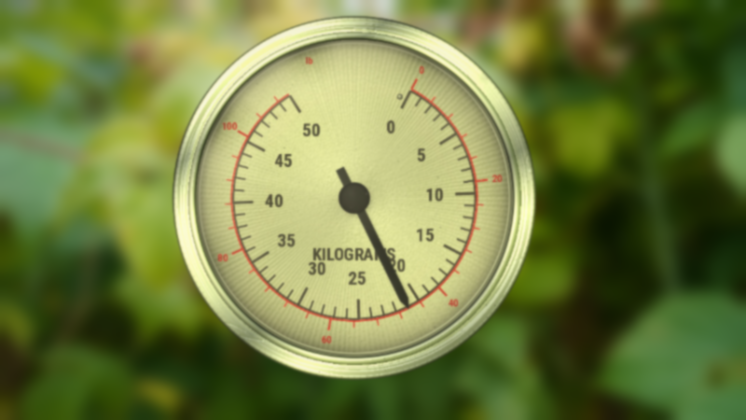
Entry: value=21 unit=kg
